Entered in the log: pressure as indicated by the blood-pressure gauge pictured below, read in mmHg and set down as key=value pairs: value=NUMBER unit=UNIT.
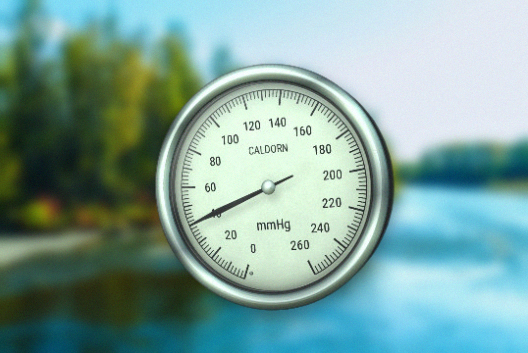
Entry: value=40 unit=mmHg
